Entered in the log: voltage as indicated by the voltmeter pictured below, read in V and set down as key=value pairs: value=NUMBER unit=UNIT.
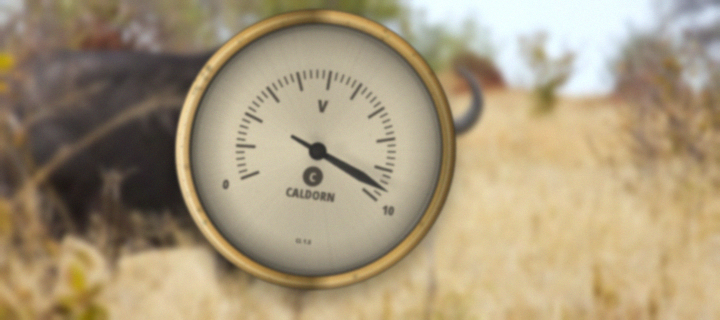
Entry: value=9.6 unit=V
